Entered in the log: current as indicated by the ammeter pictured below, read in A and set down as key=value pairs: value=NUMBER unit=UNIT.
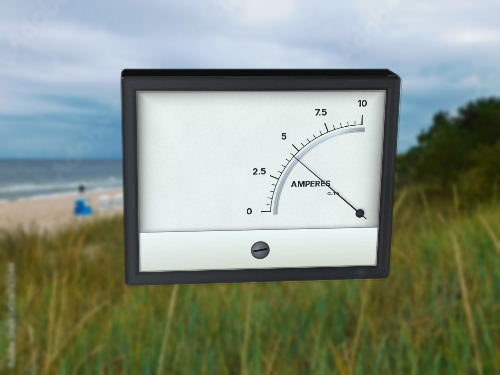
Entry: value=4.5 unit=A
